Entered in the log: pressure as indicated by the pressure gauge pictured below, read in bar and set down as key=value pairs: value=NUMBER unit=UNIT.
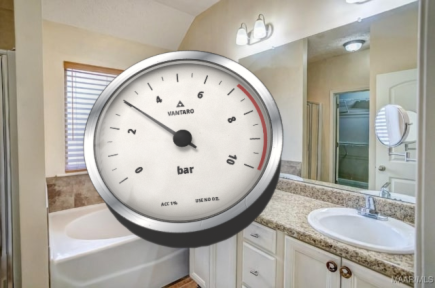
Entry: value=3 unit=bar
